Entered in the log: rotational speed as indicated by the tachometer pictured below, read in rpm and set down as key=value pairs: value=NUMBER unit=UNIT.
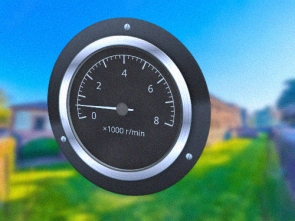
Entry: value=600 unit=rpm
